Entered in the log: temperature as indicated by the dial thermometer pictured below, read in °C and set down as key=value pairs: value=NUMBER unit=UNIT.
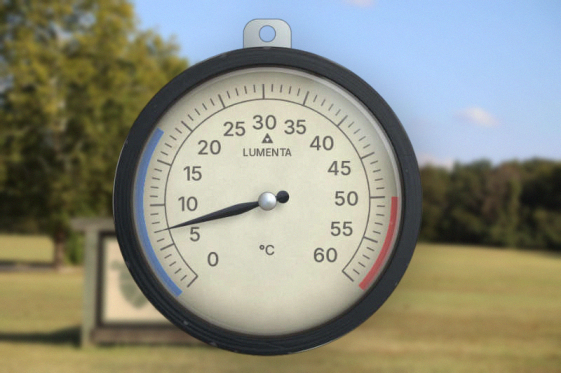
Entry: value=7 unit=°C
